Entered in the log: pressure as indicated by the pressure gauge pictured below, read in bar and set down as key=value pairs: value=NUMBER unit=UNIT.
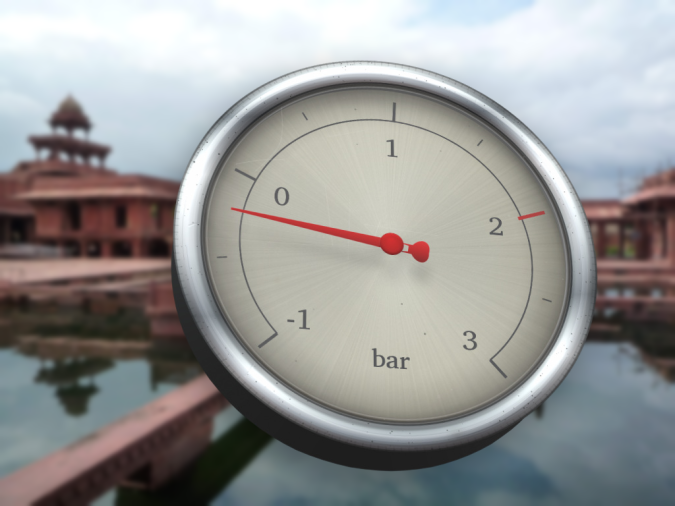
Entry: value=-0.25 unit=bar
